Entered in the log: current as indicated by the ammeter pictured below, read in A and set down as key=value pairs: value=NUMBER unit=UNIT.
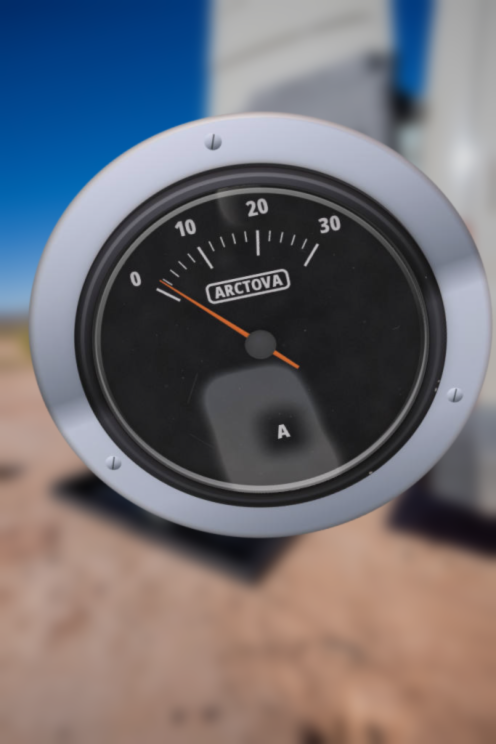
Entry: value=2 unit=A
